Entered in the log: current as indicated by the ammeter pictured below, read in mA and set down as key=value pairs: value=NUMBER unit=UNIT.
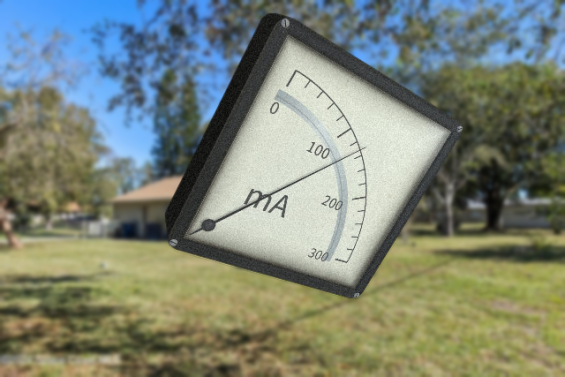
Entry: value=130 unit=mA
